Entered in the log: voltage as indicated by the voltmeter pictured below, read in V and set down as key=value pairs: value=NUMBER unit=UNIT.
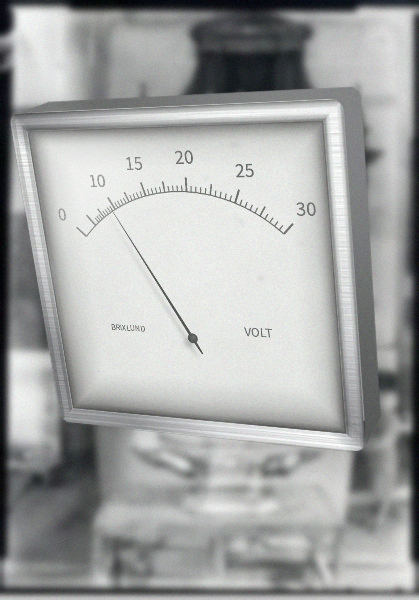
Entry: value=10 unit=V
